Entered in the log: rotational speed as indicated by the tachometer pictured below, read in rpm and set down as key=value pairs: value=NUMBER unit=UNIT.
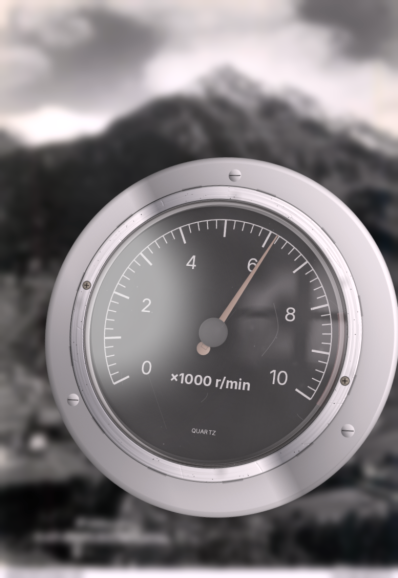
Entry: value=6200 unit=rpm
